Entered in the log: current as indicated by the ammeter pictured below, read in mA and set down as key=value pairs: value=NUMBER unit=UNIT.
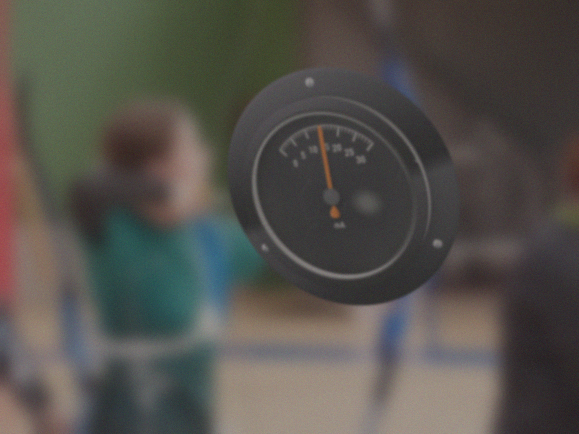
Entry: value=15 unit=mA
